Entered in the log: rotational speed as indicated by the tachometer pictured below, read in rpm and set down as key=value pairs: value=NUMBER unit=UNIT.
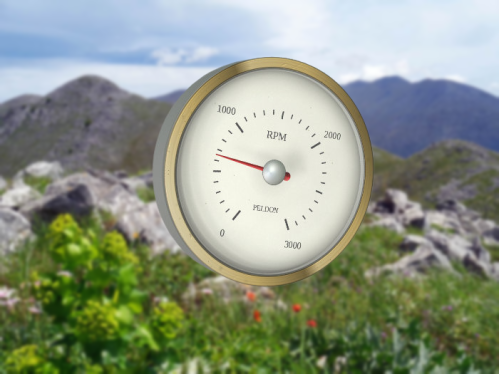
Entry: value=650 unit=rpm
